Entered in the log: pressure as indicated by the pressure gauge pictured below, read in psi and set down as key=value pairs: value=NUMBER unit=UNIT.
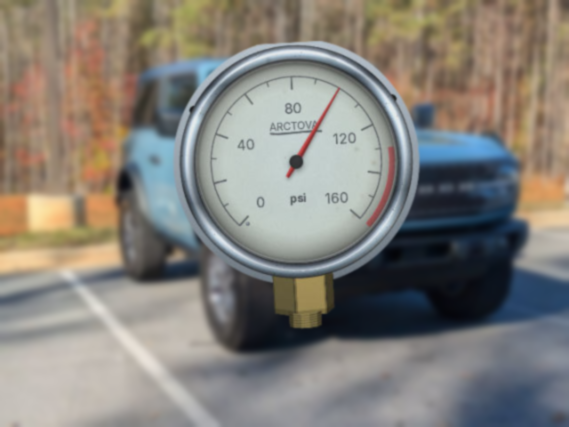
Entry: value=100 unit=psi
